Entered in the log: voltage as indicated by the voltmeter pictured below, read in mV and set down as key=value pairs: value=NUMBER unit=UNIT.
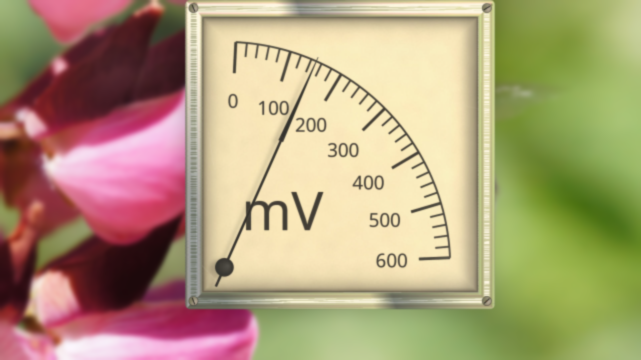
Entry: value=150 unit=mV
